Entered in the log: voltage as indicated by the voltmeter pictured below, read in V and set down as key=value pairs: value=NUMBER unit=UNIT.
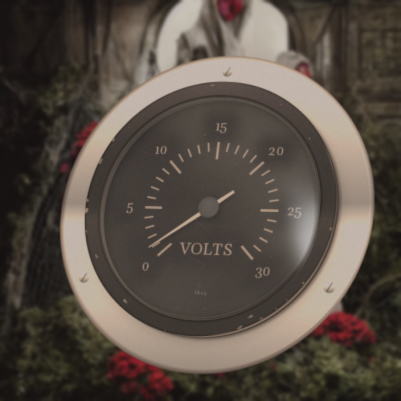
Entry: value=1 unit=V
